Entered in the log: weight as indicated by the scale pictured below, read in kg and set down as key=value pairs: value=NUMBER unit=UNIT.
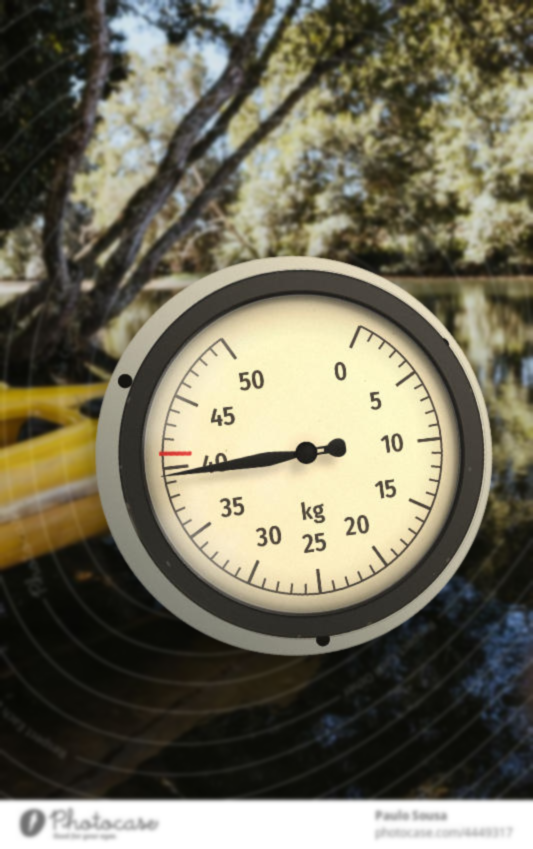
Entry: value=39.5 unit=kg
